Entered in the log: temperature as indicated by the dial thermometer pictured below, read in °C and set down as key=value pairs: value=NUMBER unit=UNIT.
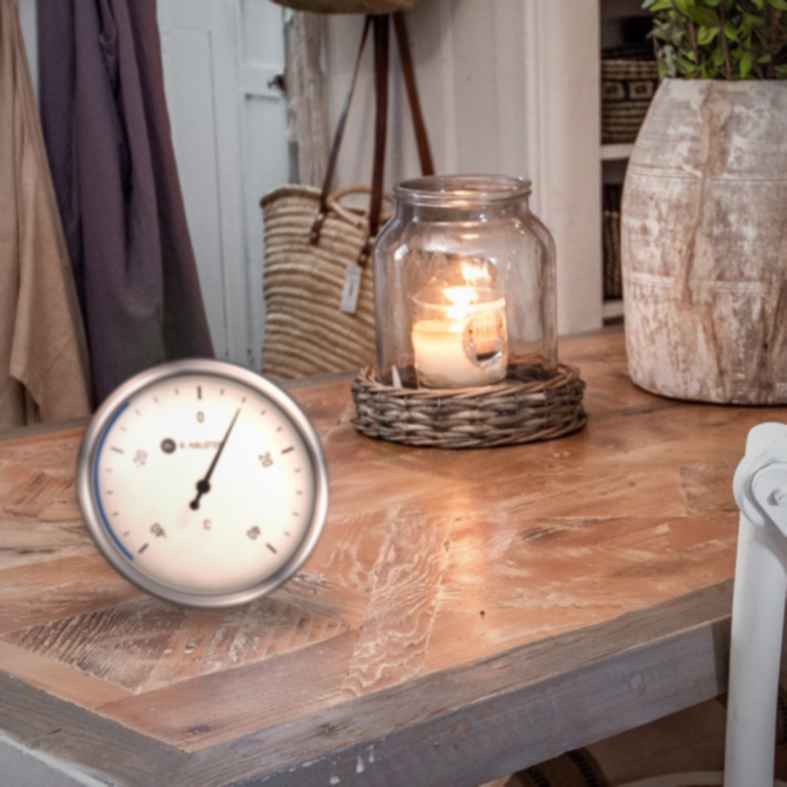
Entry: value=8 unit=°C
